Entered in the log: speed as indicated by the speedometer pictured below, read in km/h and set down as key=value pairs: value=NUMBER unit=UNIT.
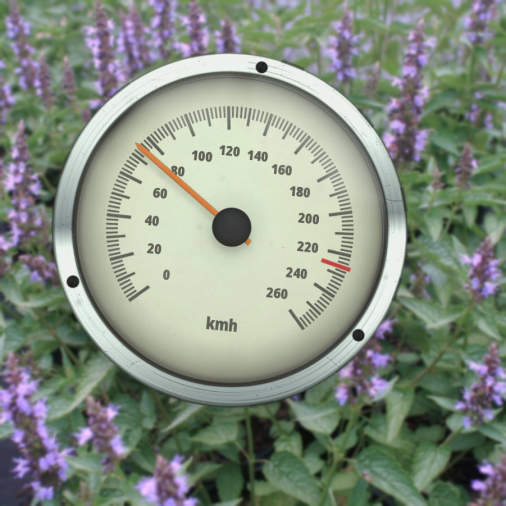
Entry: value=74 unit=km/h
